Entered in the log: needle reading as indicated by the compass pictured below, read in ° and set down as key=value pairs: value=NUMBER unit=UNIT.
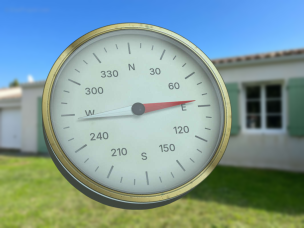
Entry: value=85 unit=°
